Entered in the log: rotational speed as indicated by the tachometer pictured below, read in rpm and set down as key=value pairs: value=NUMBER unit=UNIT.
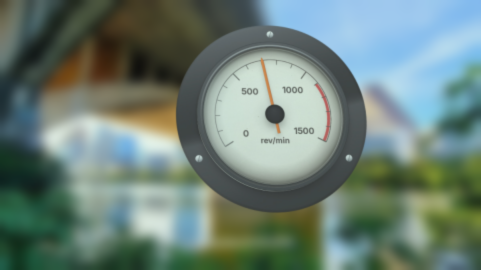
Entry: value=700 unit=rpm
